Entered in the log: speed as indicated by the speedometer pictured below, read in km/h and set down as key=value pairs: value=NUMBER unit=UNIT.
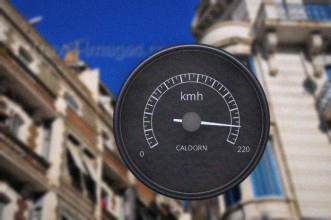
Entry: value=200 unit=km/h
